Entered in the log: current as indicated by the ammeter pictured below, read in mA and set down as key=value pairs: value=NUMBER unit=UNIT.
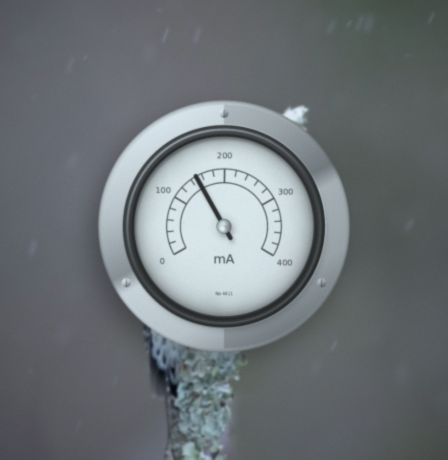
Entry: value=150 unit=mA
